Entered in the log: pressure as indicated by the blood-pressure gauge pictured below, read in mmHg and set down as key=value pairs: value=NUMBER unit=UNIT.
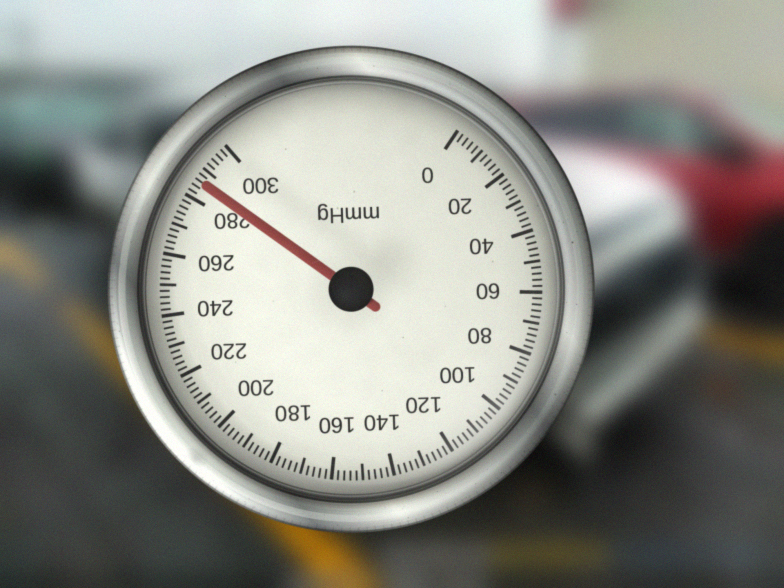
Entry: value=286 unit=mmHg
